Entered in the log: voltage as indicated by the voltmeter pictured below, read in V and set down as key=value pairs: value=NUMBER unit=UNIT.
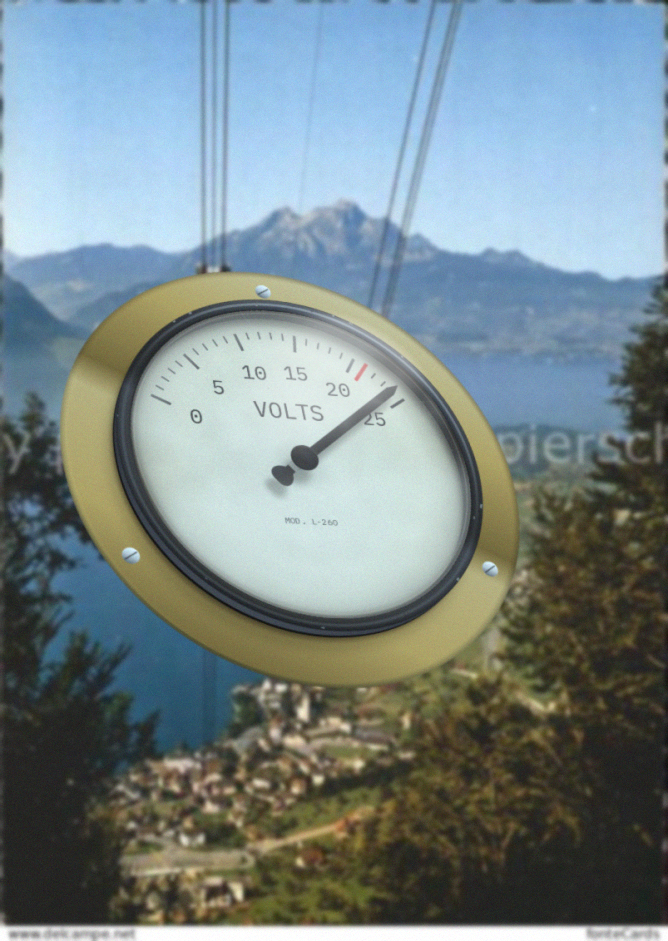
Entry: value=24 unit=V
